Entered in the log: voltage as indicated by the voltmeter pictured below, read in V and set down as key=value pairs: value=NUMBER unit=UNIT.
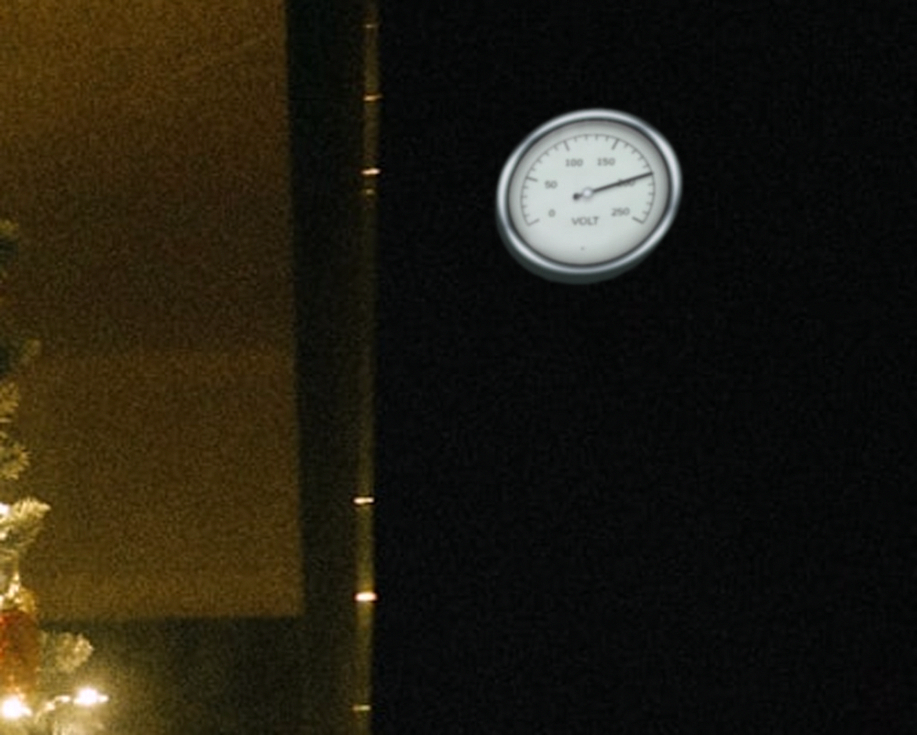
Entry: value=200 unit=V
